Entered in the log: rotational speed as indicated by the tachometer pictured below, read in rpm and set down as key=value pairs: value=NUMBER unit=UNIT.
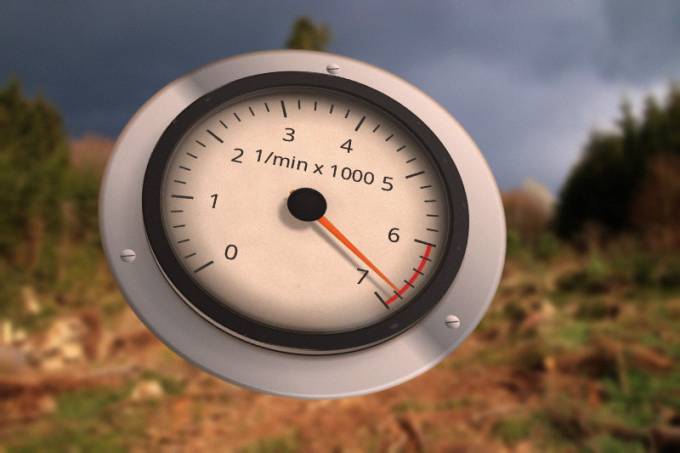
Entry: value=6800 unit=rpm
